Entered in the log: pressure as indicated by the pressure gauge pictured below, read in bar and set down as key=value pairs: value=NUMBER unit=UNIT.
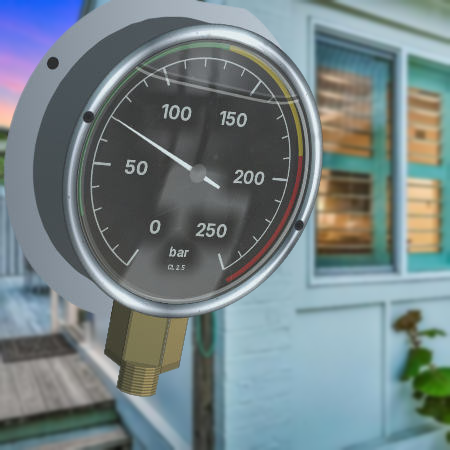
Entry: value=70 unit=bar
